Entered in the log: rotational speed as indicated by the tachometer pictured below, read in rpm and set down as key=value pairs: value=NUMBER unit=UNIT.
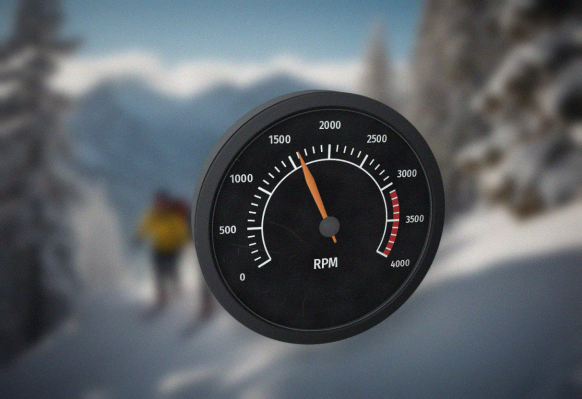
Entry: value=1600 unit=rpm
